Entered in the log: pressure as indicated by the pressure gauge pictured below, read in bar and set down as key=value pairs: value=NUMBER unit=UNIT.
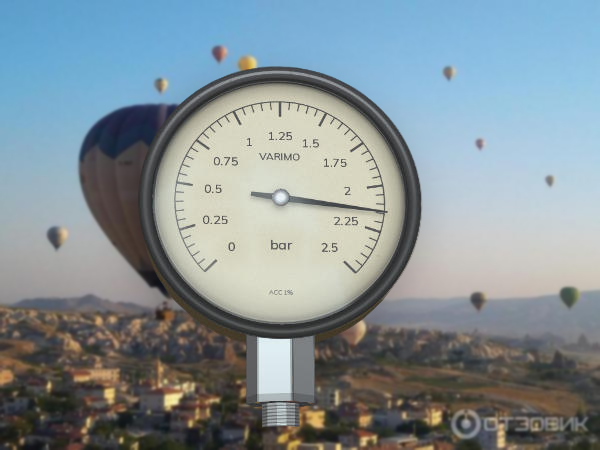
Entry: value=2.15 unit=bar
